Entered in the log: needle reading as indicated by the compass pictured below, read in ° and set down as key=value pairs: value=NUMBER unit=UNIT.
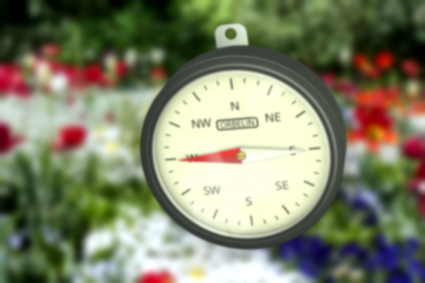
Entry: value=270 unit=°
